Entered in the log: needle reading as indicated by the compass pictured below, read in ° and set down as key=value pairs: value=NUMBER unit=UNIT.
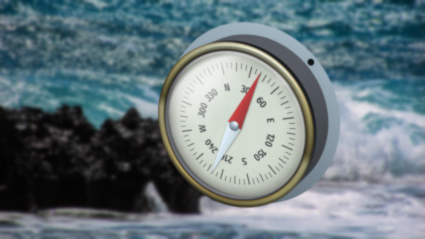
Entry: value=40 unit=°
